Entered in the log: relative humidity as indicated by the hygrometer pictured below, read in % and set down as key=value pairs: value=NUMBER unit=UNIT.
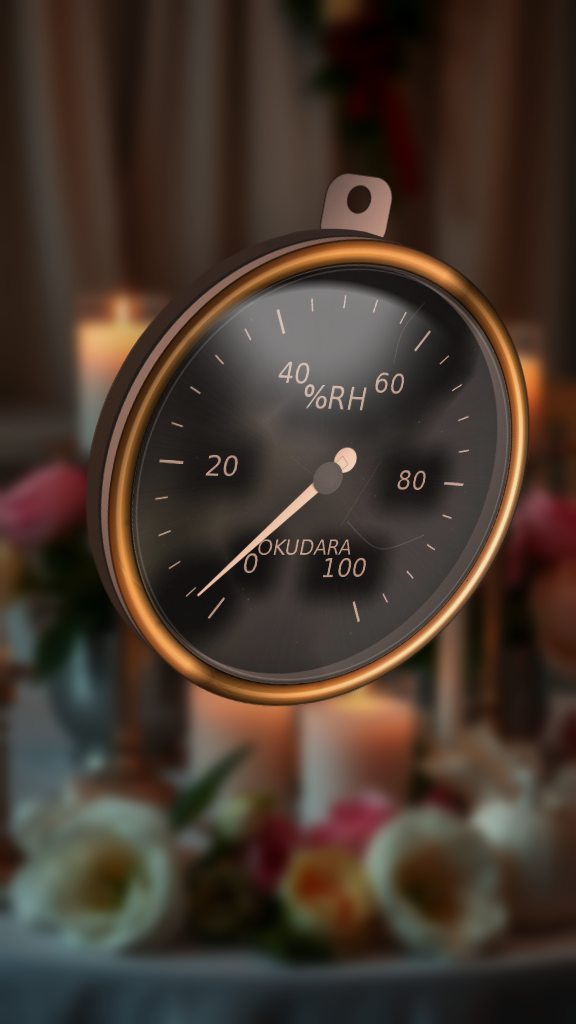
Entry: value=4 unit=%
